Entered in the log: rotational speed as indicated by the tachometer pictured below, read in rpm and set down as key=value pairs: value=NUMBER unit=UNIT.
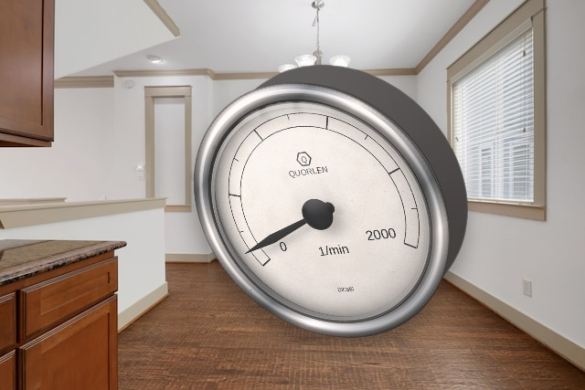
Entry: value=100 unit=rpm
